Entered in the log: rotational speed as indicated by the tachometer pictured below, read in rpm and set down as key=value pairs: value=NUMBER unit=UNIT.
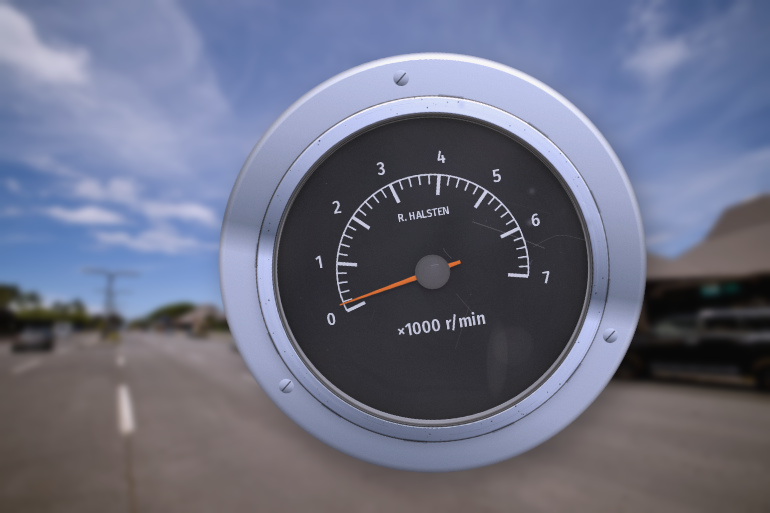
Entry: value=200 unit=rpm
